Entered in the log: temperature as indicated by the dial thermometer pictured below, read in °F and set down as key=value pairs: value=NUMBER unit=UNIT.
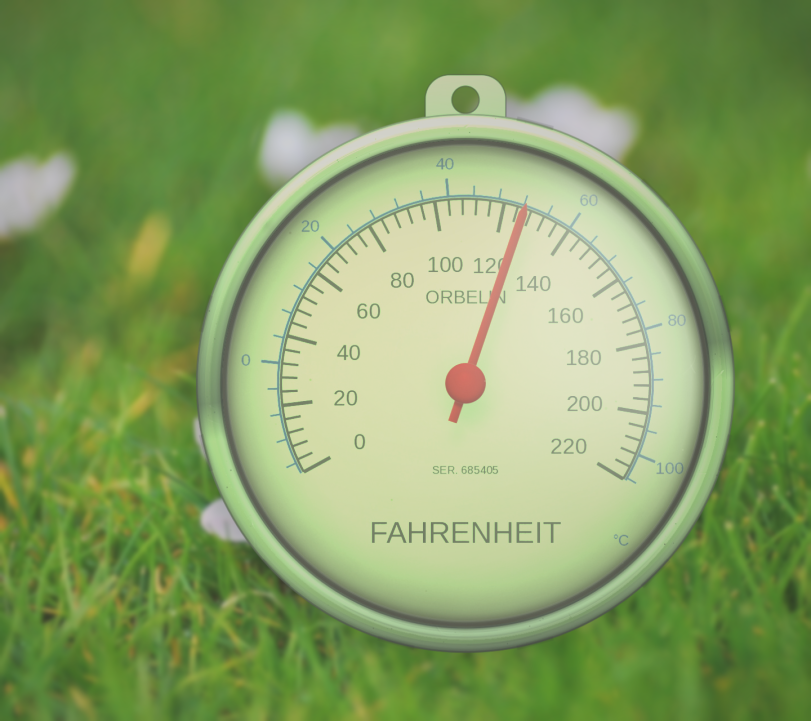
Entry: value=126 unit=°F
